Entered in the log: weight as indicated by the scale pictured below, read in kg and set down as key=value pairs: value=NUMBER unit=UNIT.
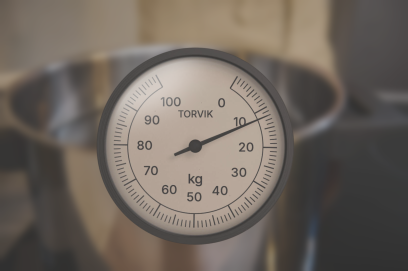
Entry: value=12 unit=kg
